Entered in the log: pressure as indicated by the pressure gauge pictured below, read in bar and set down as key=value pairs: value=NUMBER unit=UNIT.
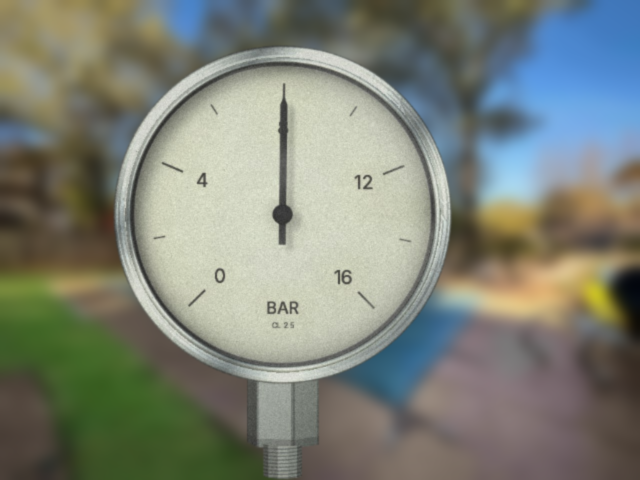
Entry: value=8 unit=bar
